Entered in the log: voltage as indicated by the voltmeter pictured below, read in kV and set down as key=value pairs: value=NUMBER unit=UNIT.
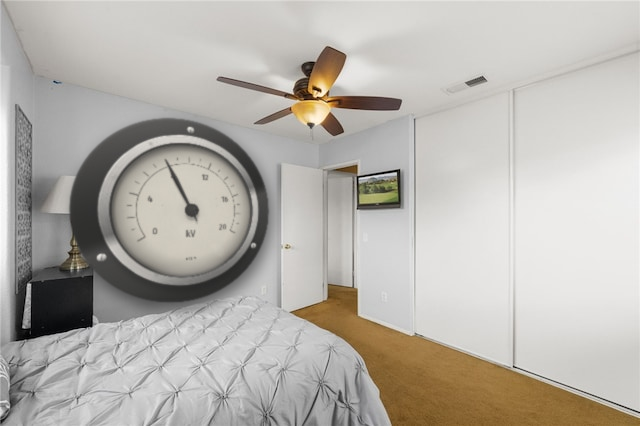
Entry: value=8 unit=kV
